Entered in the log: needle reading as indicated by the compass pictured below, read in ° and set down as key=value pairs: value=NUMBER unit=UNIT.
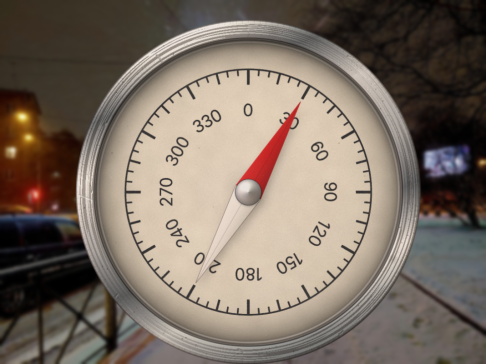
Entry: value=30 unit=°
